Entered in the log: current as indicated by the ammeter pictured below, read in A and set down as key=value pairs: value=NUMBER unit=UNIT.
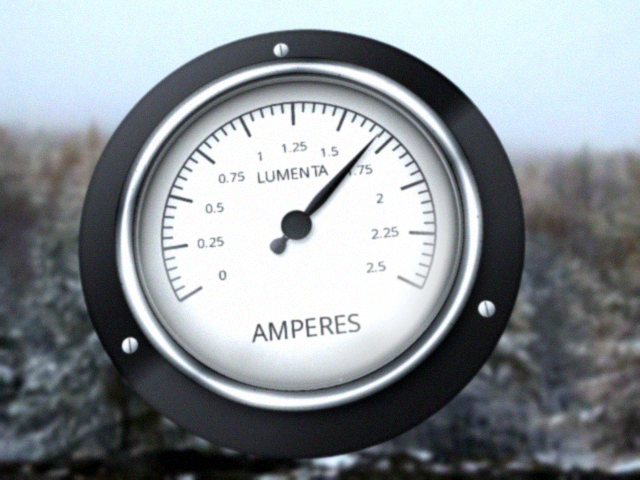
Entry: value=1.7 unit=A
